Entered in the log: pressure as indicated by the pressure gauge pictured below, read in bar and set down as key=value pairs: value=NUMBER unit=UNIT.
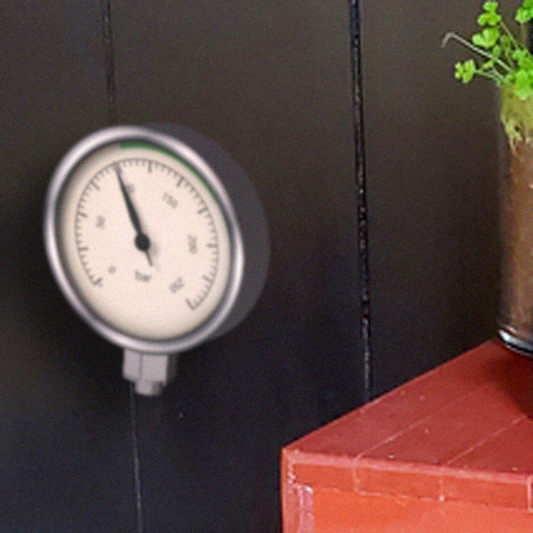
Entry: value=100 unit=bar
